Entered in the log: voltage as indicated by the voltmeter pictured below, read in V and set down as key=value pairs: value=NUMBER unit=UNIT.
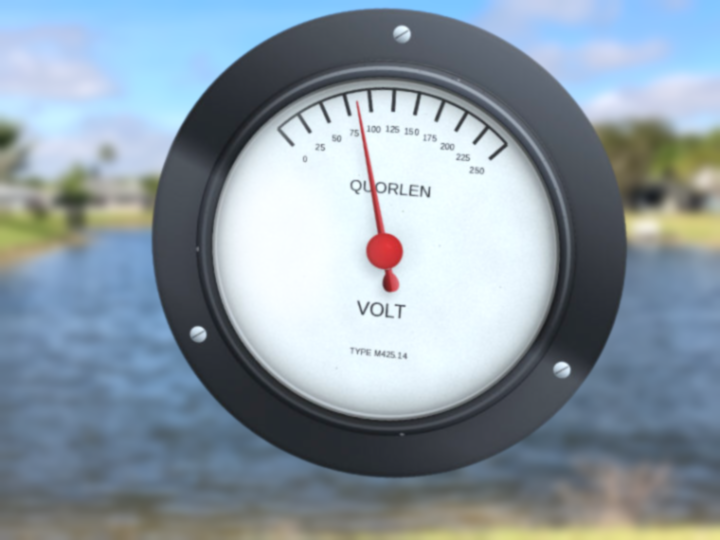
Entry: value=87.5 unit=V
